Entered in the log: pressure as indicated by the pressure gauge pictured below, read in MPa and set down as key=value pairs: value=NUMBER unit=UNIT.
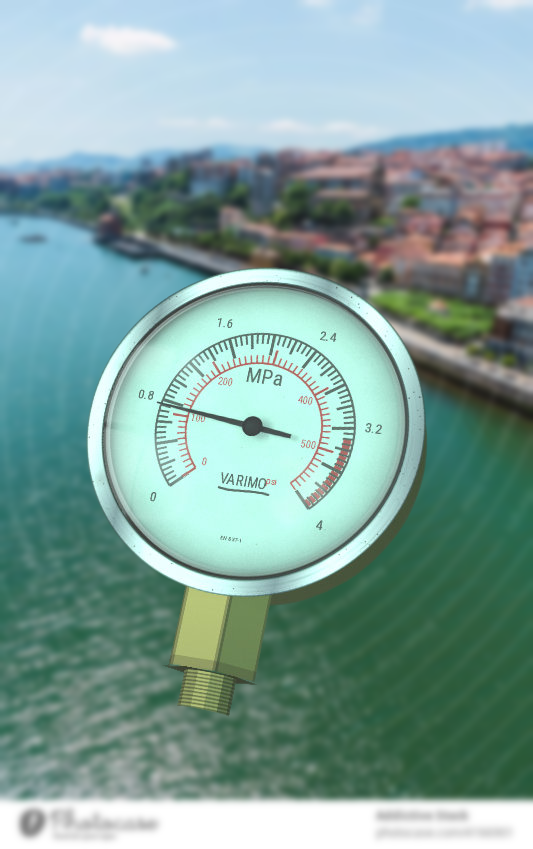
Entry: value=0.75 unit=MPa
